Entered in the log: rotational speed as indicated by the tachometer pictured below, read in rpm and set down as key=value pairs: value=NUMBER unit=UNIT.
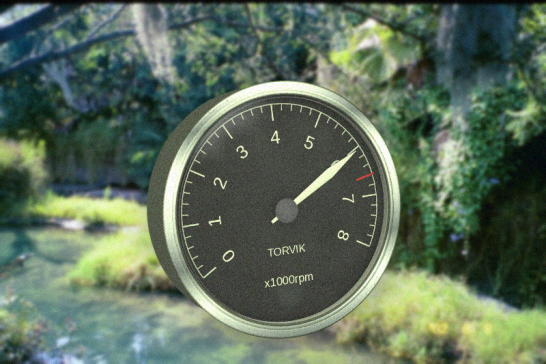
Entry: value=6000 unit=rpm
